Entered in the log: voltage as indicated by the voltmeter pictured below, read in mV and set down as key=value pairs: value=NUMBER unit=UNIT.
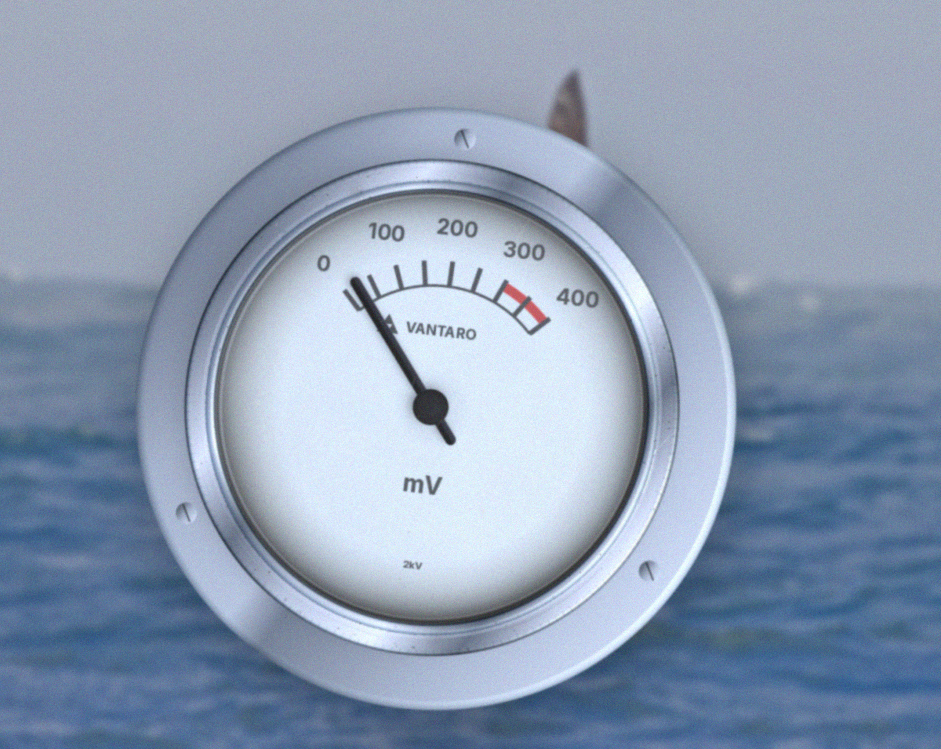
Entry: value=25 unit=mV
